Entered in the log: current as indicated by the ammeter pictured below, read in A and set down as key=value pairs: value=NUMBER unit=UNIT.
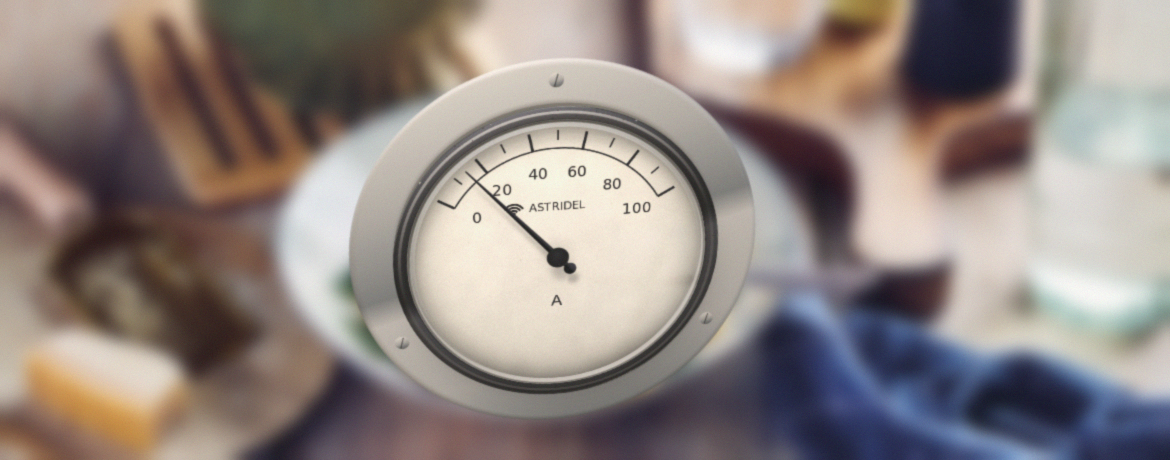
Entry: value=15 unit=A
